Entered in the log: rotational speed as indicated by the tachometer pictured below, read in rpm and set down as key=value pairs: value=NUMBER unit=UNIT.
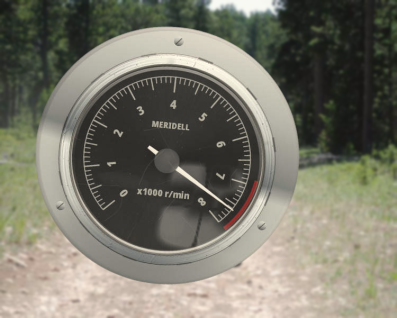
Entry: value=7600 unit=rpm
